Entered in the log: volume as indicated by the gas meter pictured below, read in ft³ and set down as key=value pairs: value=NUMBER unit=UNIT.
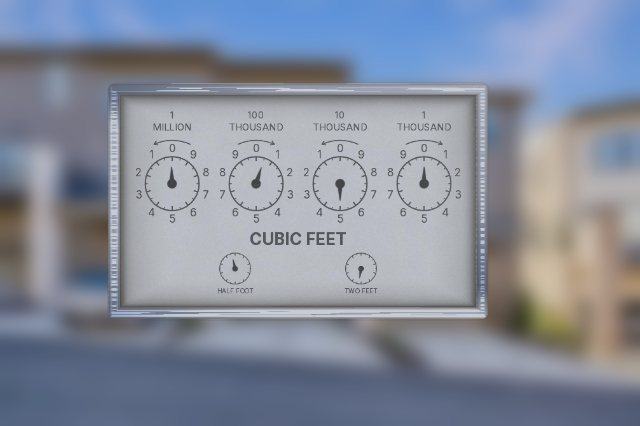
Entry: value=5000 unit=ft³
